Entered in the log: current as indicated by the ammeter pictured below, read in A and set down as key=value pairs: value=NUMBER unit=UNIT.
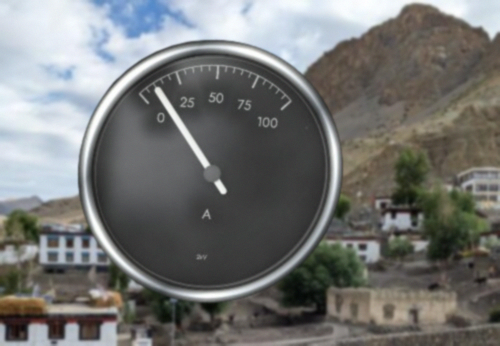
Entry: value=10 unit=A
